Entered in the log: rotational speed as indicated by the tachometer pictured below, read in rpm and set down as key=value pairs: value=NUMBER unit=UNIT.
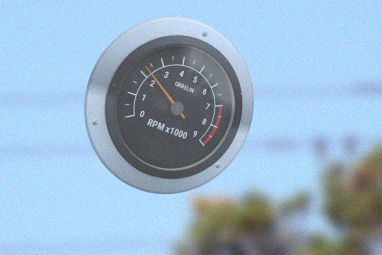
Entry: value=2250 unit=rpm
